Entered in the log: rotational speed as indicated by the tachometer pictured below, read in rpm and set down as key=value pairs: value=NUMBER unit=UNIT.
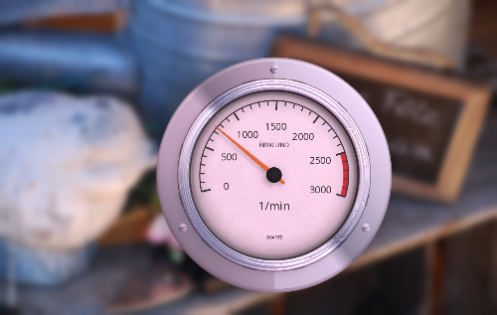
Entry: value=750 unit=rpm
